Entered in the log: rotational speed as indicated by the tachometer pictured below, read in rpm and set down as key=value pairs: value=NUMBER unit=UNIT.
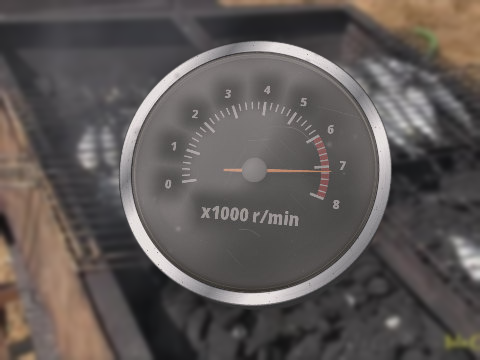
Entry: value=7200 unit=rpm
